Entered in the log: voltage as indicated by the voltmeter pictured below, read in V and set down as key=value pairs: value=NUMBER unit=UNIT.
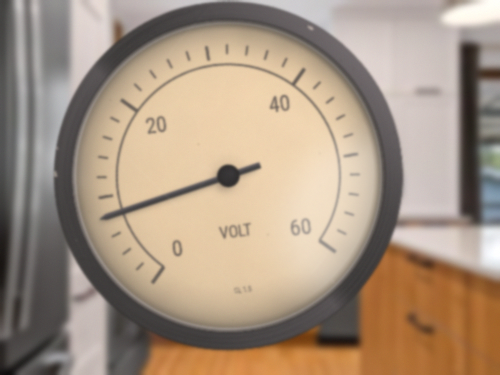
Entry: value=8 unit=V
